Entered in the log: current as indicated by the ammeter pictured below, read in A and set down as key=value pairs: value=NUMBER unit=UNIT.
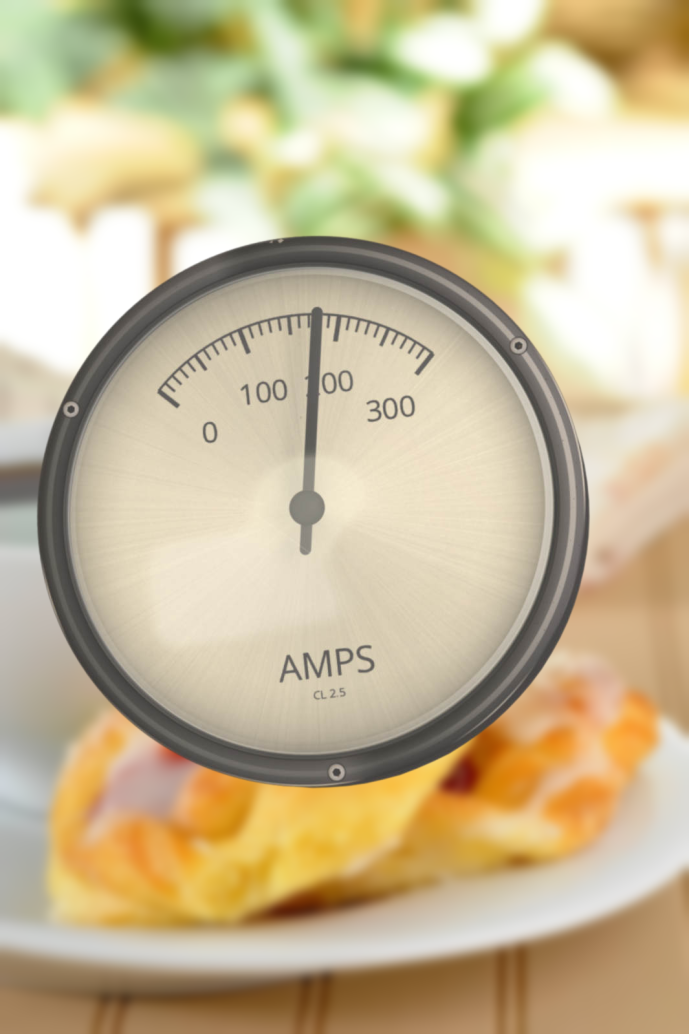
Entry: value=180 unit=A
